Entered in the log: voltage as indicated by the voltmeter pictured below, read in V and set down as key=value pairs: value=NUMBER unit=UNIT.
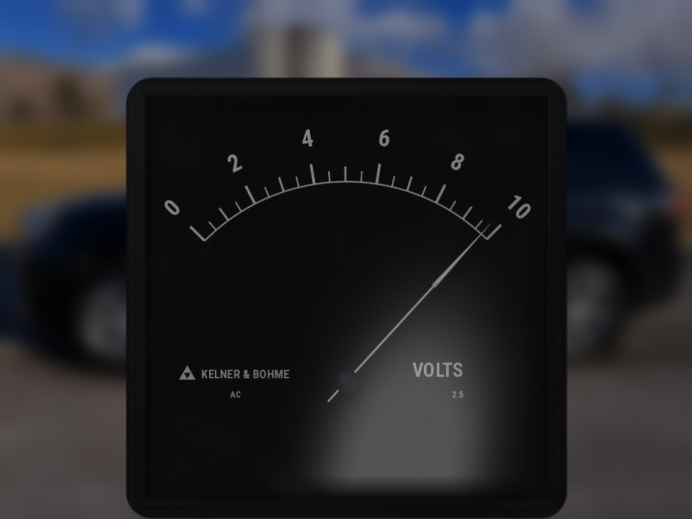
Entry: value=9.75 unit=V
